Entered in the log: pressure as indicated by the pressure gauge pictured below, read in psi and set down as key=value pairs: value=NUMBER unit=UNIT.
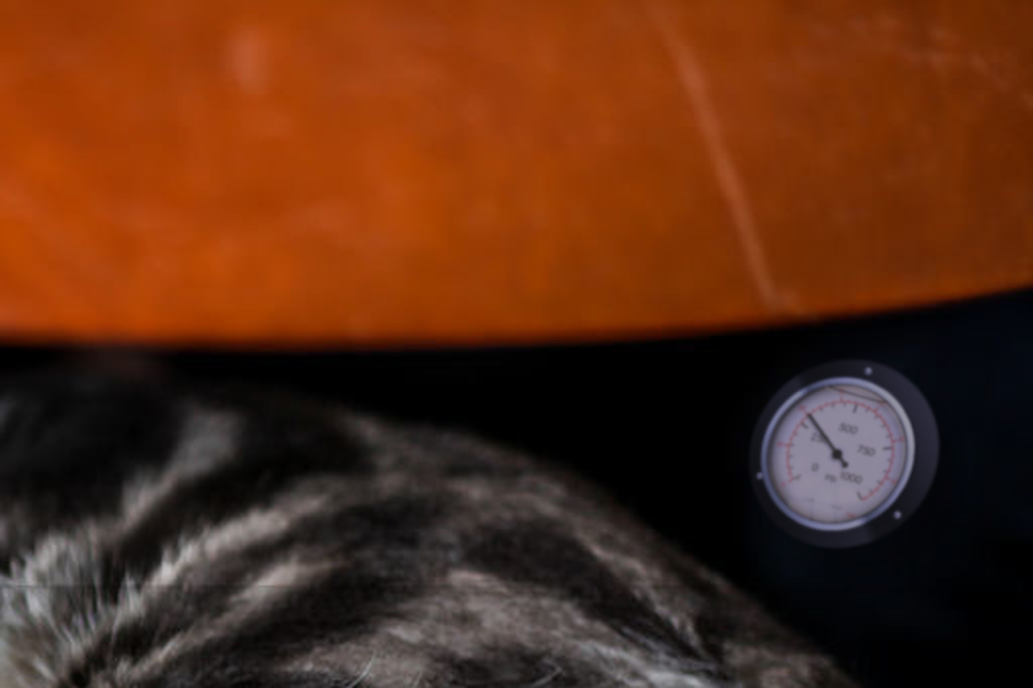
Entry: value=300 unit=psi
